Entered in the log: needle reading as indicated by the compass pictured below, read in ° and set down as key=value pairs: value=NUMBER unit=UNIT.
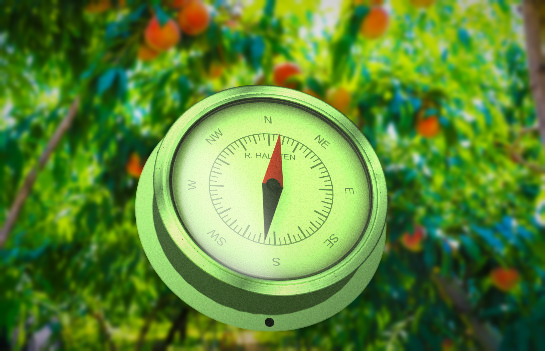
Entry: value=10 unit=°
